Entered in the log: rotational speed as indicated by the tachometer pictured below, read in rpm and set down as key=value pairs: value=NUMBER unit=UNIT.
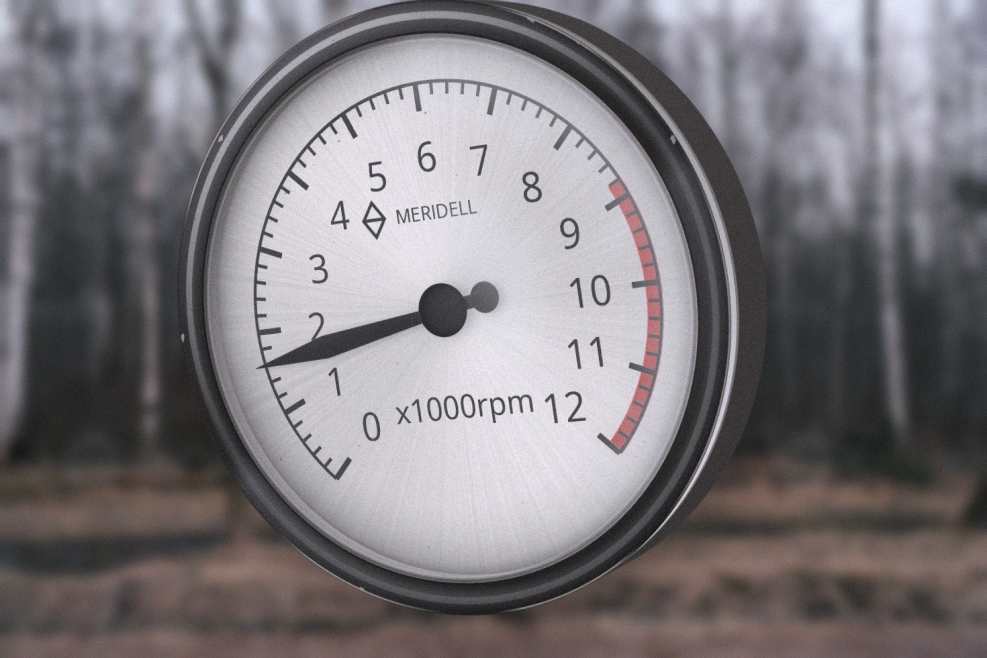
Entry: value=1600 unit=rpm
